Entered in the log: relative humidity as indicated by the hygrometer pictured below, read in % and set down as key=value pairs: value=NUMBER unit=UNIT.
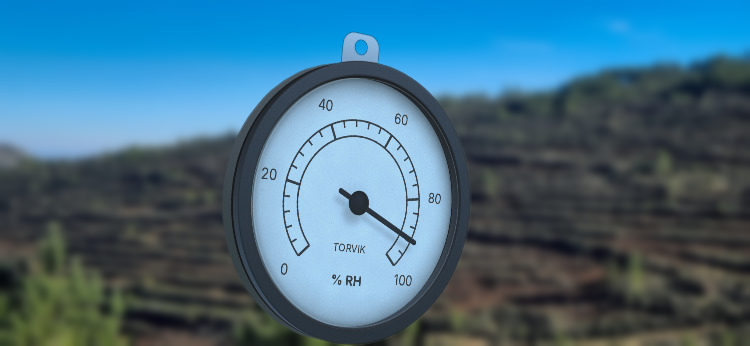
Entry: value=92 unit=%
